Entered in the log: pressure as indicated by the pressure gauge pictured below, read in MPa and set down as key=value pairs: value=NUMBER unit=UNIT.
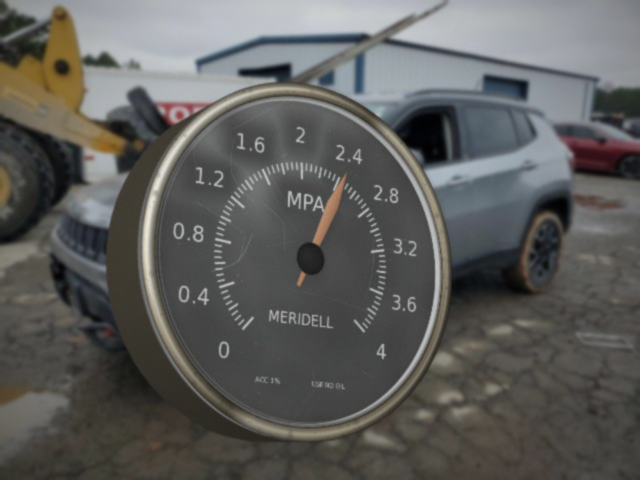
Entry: value=2.4 unit=MPa
